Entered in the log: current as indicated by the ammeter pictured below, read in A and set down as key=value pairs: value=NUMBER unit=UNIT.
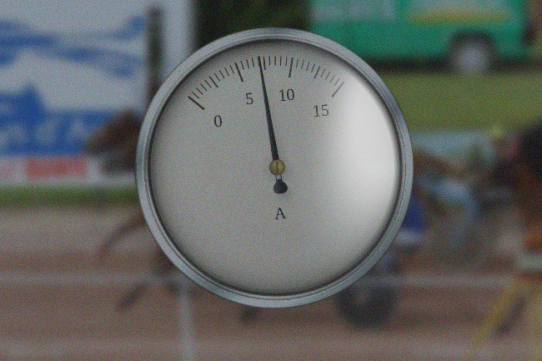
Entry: value=7 unit=A
